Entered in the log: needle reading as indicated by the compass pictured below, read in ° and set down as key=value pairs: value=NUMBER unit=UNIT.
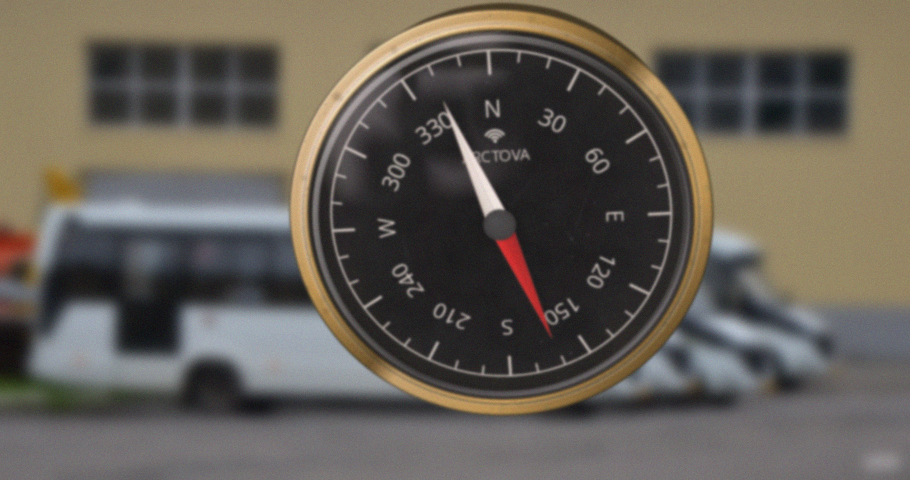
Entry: value=160 unit=°
